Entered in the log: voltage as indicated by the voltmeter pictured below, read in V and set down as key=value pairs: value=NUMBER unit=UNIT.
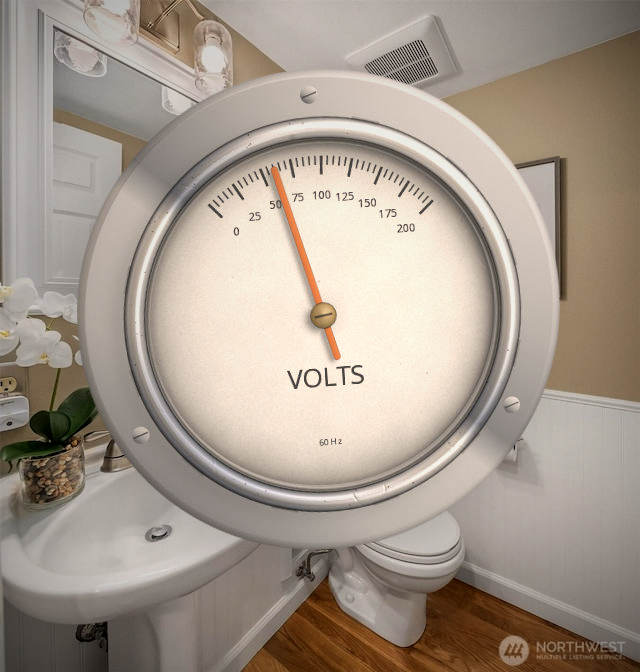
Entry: value=60 unit=V
